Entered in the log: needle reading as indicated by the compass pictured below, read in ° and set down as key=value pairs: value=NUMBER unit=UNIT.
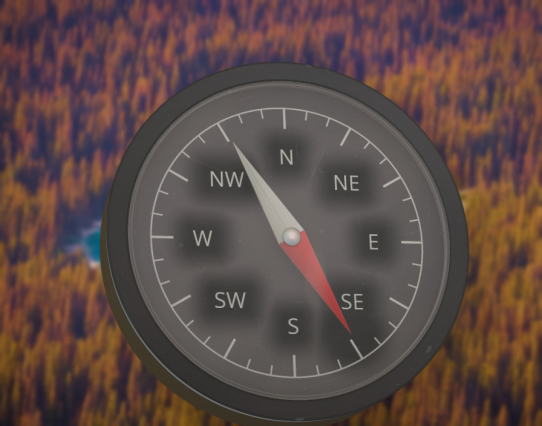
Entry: value=150 unit=°
